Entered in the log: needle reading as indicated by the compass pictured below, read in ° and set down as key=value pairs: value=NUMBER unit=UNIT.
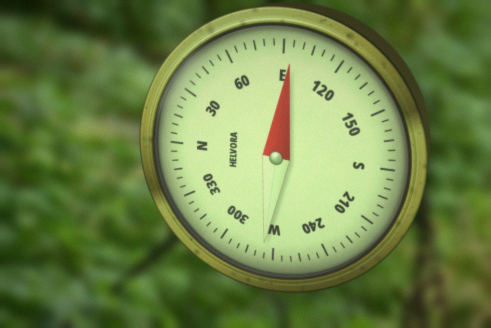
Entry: value=95 unit=°
